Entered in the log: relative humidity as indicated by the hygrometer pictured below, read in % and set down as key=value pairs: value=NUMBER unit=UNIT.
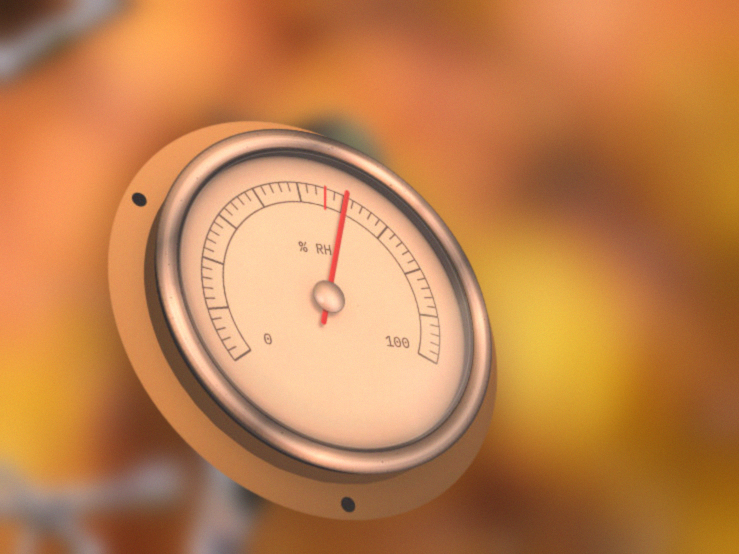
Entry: value=60 unit=%
